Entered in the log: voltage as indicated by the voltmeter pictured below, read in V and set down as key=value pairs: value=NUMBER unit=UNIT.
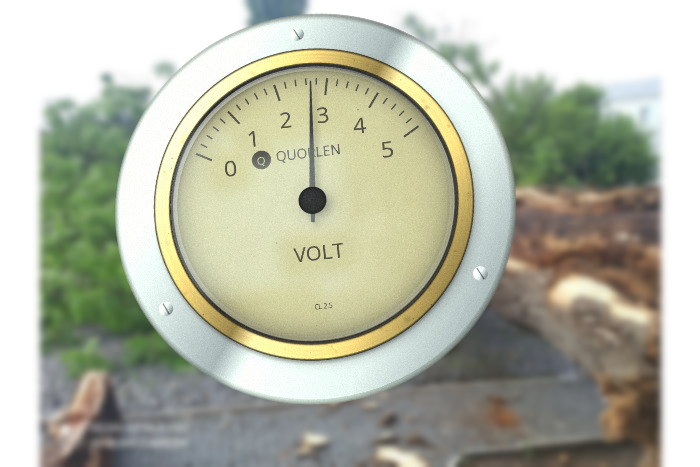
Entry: value=2.7 unit=V
